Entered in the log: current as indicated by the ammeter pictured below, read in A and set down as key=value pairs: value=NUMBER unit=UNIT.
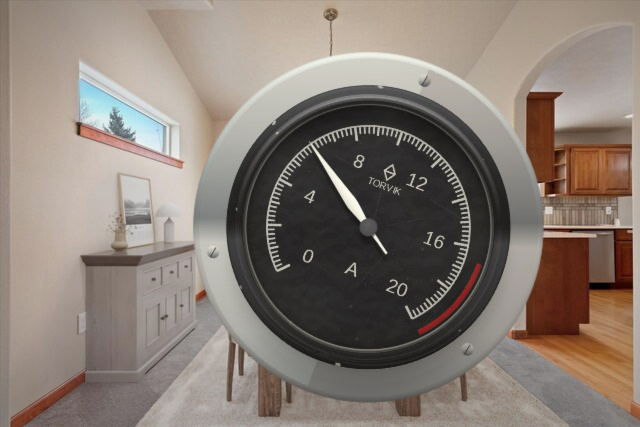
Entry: value=6 unit=A
